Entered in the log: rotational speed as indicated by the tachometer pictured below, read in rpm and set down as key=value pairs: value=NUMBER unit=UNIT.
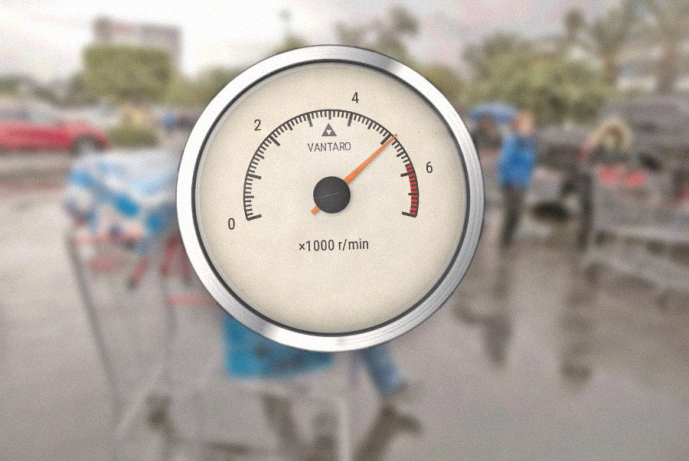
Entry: value=5100 unit=rpm
